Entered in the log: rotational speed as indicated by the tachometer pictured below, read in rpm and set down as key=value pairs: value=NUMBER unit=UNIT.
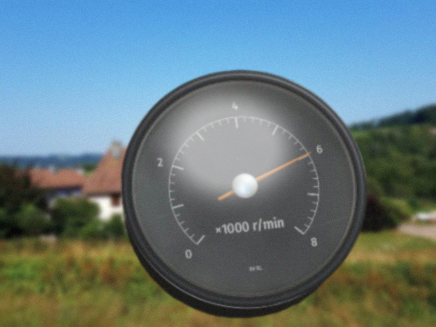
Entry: value=6000 unit=rpm
